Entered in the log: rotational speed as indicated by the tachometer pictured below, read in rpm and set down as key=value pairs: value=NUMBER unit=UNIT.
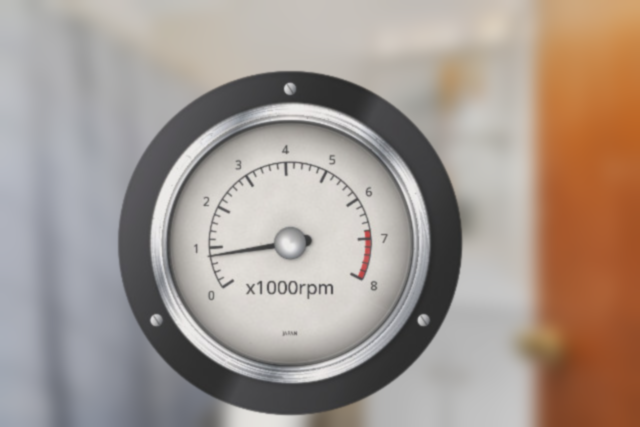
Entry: value=800 unit=rpm
